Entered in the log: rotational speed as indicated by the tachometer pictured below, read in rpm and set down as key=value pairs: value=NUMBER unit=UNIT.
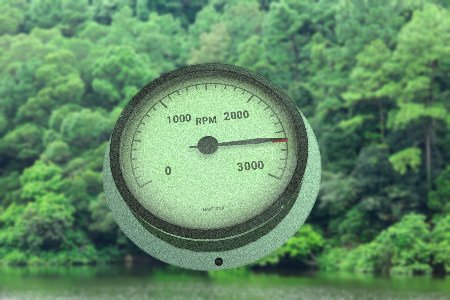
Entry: value=2600 unit=rpm
